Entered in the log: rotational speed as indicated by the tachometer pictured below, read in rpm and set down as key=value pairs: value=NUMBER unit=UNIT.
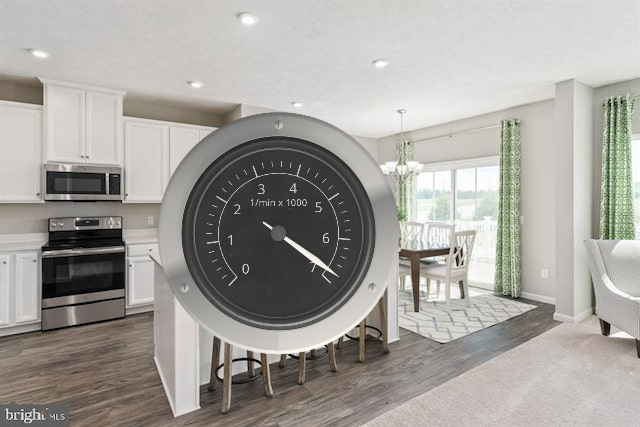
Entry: value=6800 unit=rpm
